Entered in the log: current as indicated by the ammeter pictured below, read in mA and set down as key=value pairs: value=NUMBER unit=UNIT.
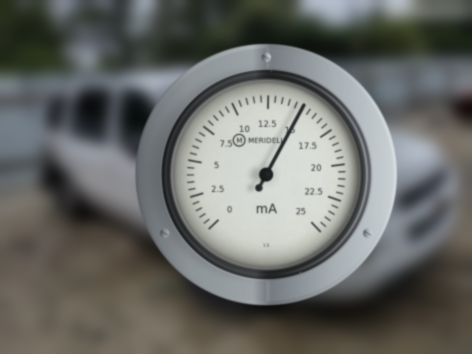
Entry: value=15 unit=mA
